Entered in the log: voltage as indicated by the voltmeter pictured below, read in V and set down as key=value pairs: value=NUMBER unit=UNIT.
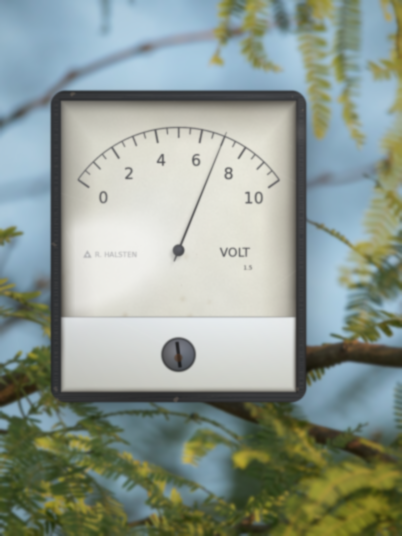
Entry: value=7 unit=V
